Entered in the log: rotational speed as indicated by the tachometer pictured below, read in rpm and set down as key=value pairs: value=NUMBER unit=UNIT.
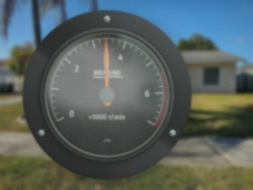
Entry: value=3400 unit=rpm
